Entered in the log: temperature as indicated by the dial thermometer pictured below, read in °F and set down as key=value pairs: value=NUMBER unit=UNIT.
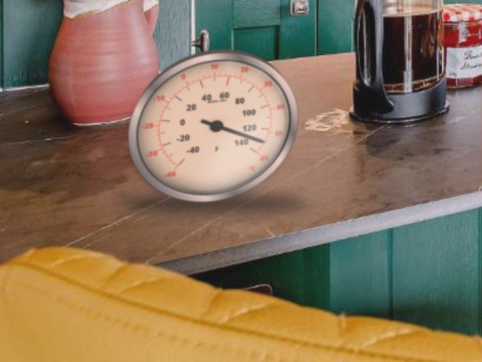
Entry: value=130 unit=°F
